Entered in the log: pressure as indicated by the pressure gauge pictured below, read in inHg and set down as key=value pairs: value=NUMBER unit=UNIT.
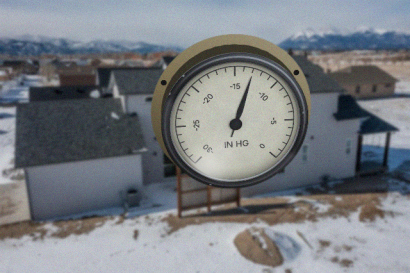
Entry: value=-13 unit=inHg
